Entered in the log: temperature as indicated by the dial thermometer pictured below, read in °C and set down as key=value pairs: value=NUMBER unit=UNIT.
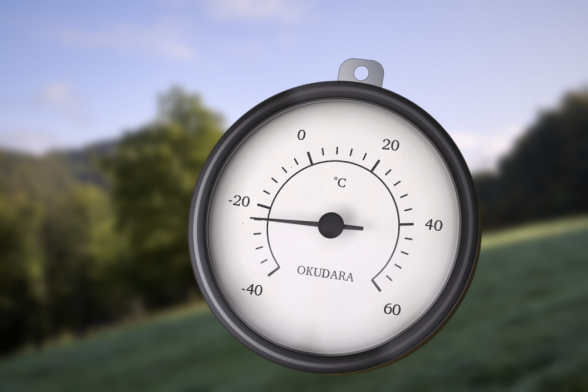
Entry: value=-24 unit=°C
